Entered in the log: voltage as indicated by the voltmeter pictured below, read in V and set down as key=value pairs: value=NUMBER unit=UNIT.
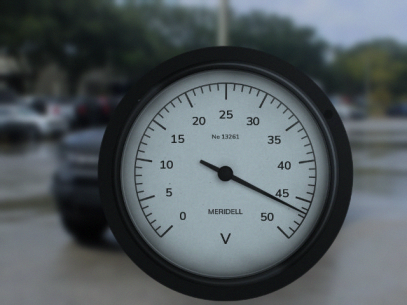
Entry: value=46.5 unit=V
